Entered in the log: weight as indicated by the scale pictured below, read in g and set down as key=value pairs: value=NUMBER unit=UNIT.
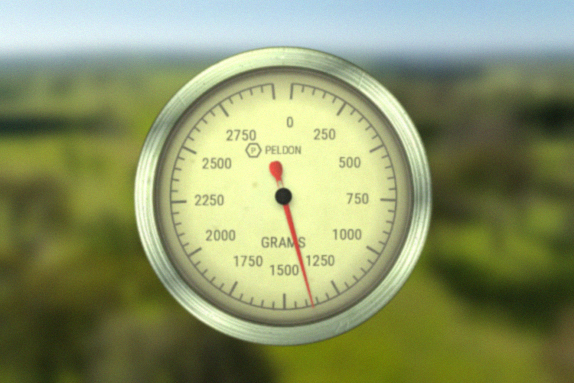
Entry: value=1375 unit=g
